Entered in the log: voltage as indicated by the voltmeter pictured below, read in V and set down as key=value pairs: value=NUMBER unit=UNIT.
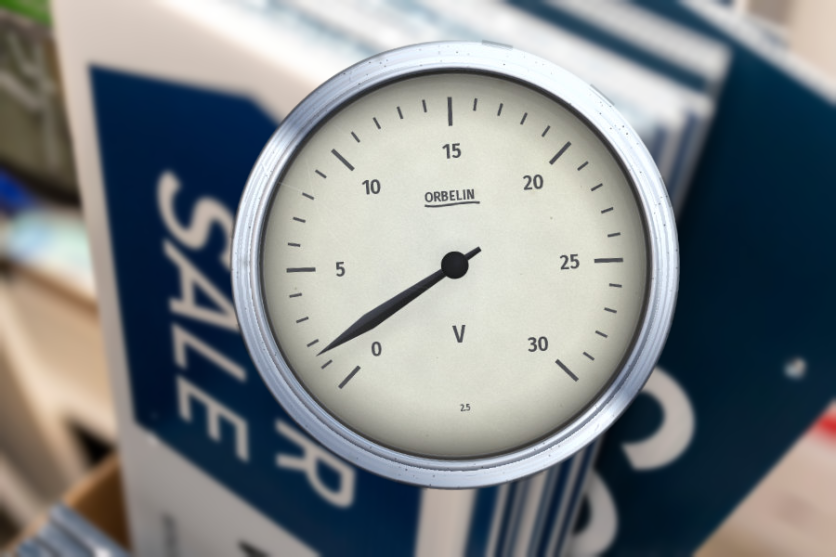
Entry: value=1.5 unit=V
